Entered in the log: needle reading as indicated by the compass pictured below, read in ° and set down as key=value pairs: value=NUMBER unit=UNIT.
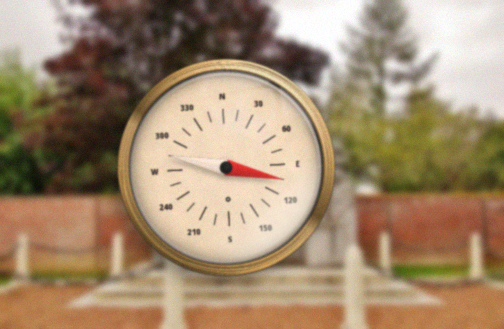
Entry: value=105 unit=°
